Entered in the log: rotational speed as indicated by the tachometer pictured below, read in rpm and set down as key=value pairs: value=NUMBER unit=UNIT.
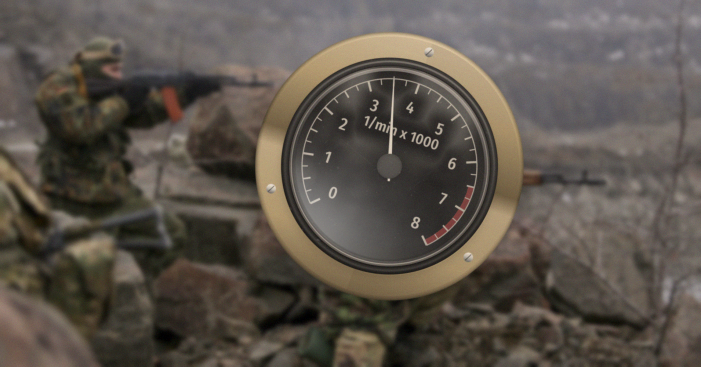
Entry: value=3500 unit=rpm
